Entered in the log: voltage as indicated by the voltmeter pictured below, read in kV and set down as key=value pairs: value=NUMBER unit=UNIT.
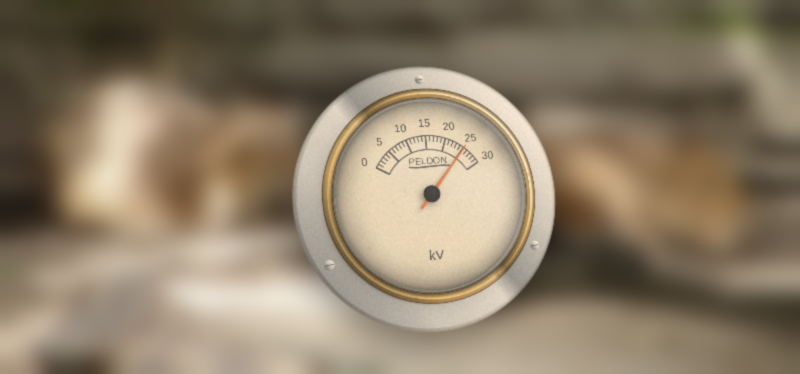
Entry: value=25 unit=kV
